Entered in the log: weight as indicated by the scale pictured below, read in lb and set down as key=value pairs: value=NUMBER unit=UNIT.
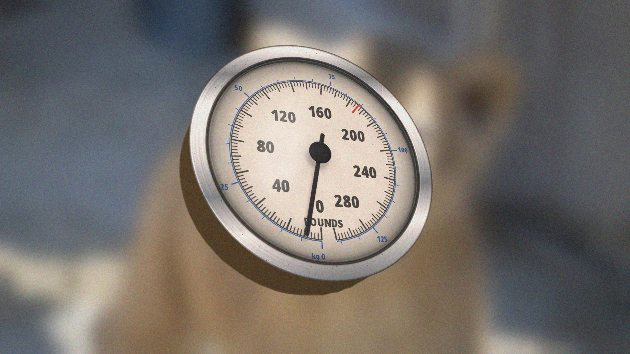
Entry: value=10 unit=lb
